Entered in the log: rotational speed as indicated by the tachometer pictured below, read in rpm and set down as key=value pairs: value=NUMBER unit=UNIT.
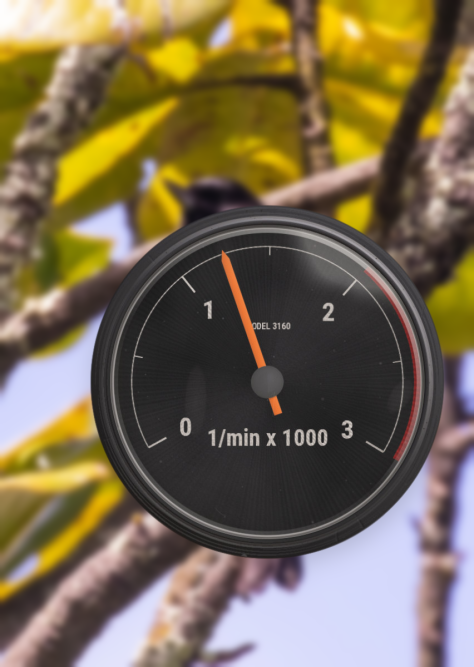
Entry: value=1250 unit=rpm
